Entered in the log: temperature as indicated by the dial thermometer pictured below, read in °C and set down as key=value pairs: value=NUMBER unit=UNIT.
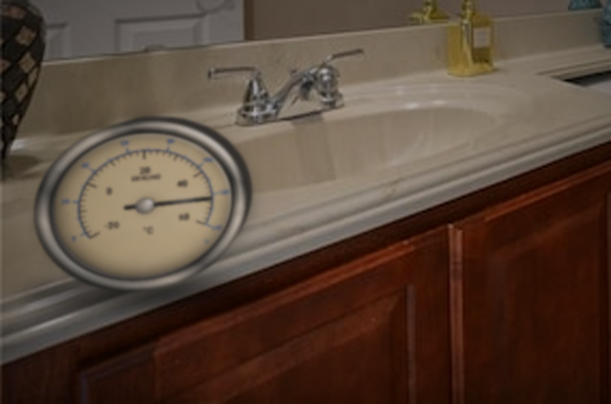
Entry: value=50 unit=°C
